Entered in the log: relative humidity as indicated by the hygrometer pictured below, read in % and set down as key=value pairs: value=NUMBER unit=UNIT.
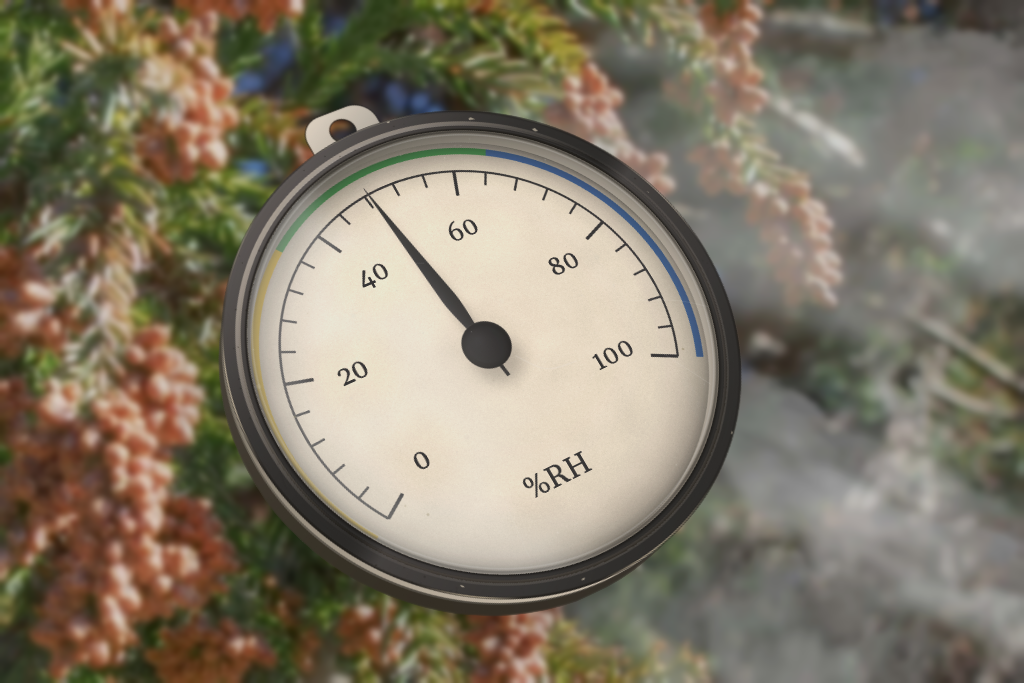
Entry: value=48 unit=%
